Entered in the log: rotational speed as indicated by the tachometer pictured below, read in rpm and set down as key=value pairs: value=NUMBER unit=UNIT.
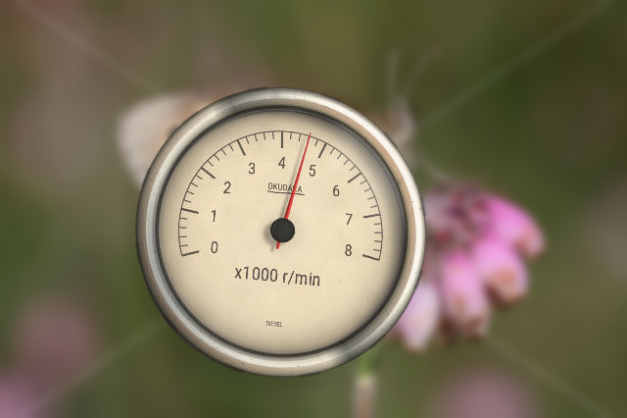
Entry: value=4600 unit=rpm
